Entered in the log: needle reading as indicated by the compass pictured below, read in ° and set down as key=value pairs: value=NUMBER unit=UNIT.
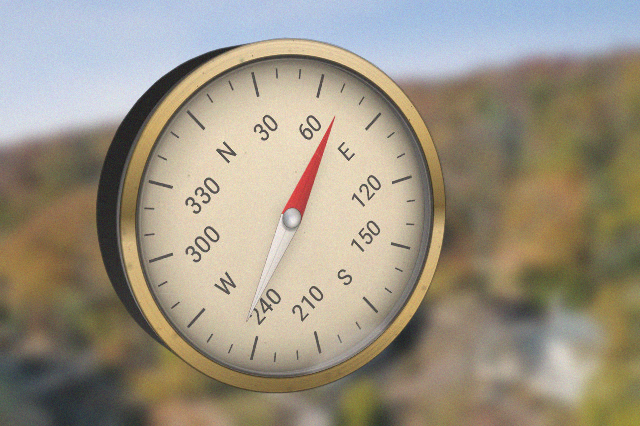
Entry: value=70 unit=°
